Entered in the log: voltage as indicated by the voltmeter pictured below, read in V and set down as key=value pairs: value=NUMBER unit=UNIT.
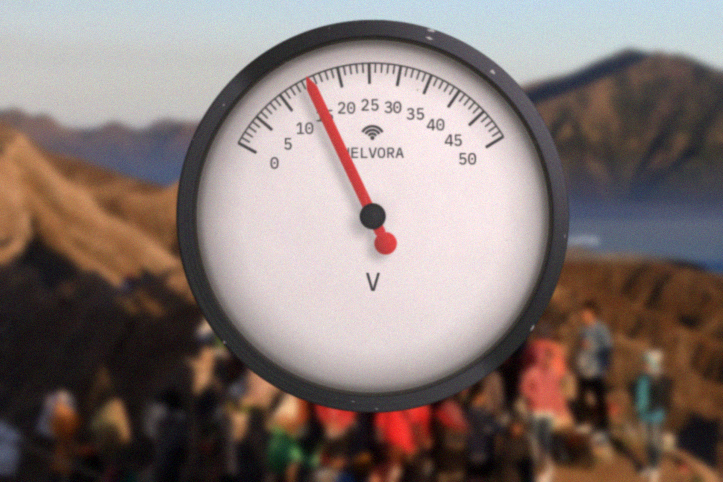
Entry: value=15 unit=V
